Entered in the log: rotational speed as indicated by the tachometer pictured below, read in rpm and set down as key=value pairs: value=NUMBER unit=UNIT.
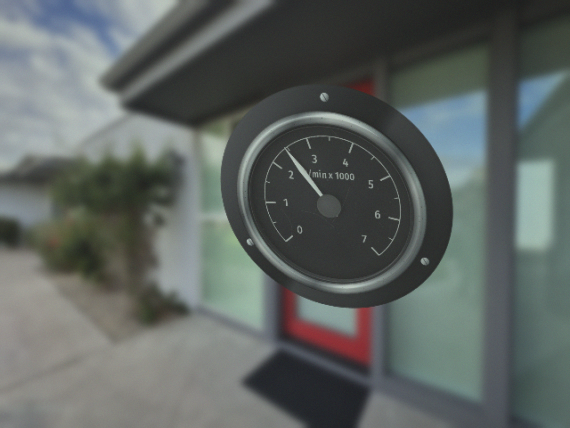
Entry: value=2500 unit=rpm
